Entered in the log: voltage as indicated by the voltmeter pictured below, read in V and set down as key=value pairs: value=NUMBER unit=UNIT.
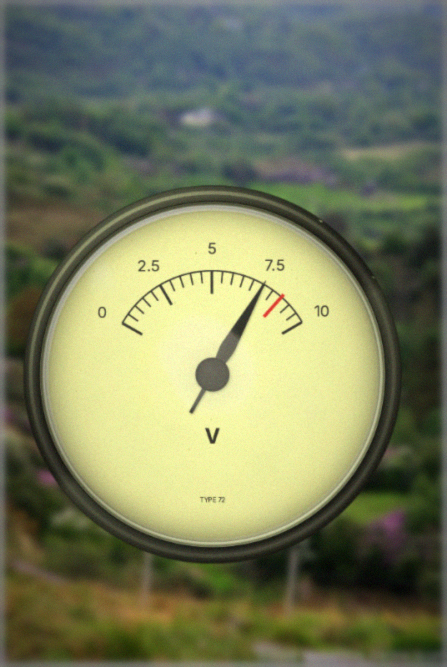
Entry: value=7.5 unit=V
